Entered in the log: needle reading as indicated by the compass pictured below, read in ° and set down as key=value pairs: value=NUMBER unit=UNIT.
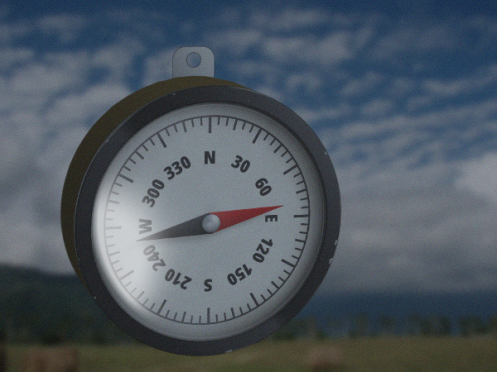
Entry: value=80 unit=°
